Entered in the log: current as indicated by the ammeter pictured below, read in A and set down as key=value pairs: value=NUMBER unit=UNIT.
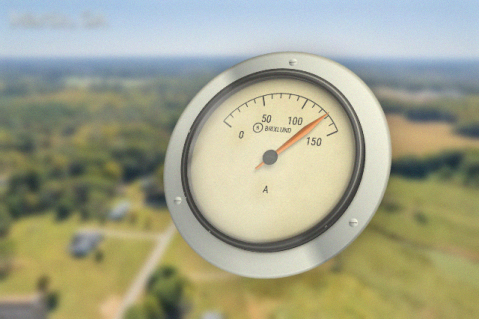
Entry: value=130 unit=A
